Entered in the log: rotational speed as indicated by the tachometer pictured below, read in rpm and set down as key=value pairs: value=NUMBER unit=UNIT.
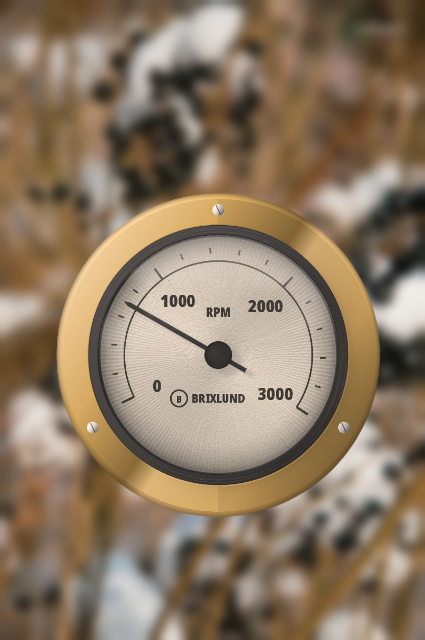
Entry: value=700 unit=rpm
